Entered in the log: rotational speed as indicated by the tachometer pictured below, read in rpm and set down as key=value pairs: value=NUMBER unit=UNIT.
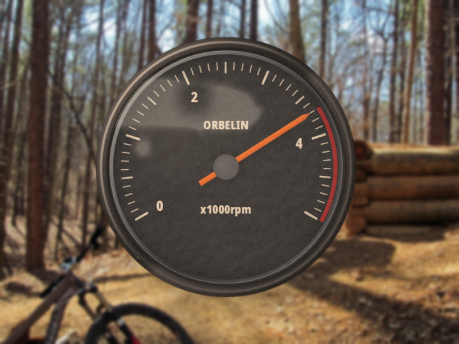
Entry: value=3700 unit=rpm
